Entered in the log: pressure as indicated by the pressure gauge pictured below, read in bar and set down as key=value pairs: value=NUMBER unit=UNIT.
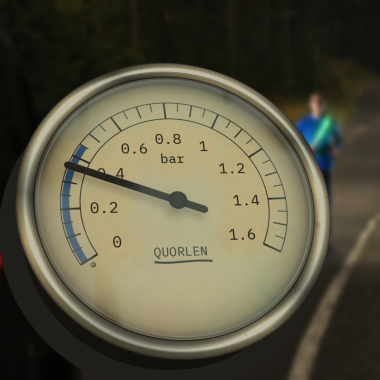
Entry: value=0.35 unit=bar
